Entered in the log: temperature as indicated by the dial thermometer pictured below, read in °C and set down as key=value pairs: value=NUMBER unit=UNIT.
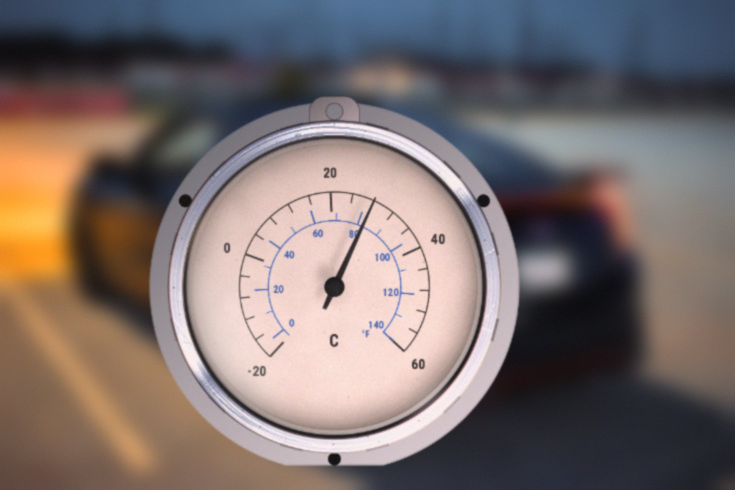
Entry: value=28 unit=°C
